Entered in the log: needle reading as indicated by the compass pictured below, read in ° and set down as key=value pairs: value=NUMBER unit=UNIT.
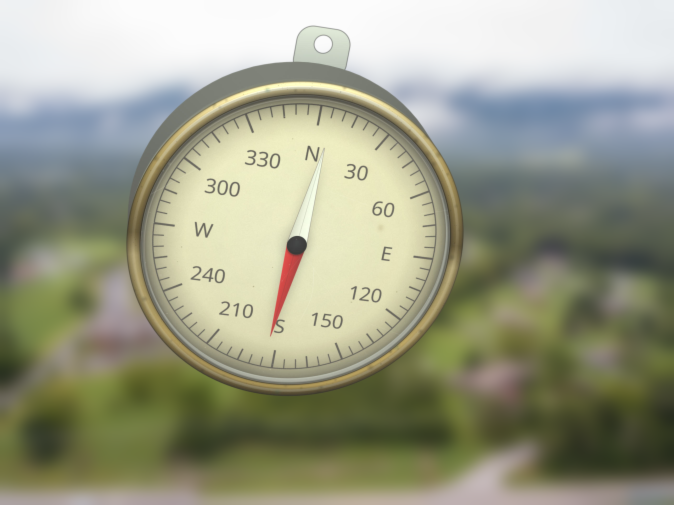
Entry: value=185 unit=°
